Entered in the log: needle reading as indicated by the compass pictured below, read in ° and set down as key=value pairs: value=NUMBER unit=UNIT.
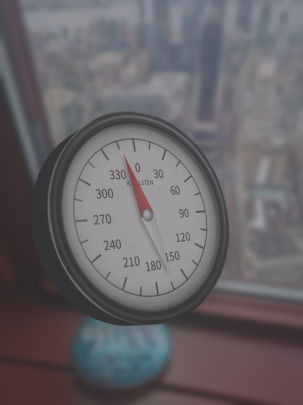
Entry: value=345 unit=°
